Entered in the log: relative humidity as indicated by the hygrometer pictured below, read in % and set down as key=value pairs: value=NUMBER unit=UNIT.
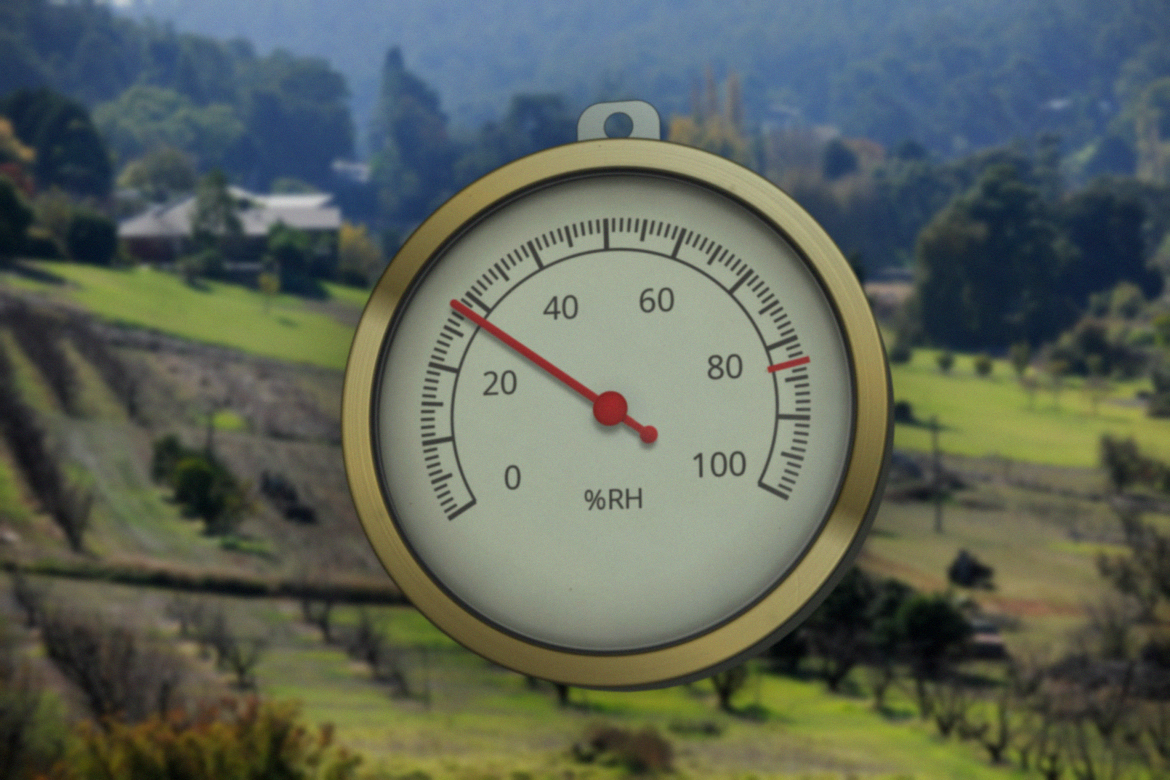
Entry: value=28 unit=%
